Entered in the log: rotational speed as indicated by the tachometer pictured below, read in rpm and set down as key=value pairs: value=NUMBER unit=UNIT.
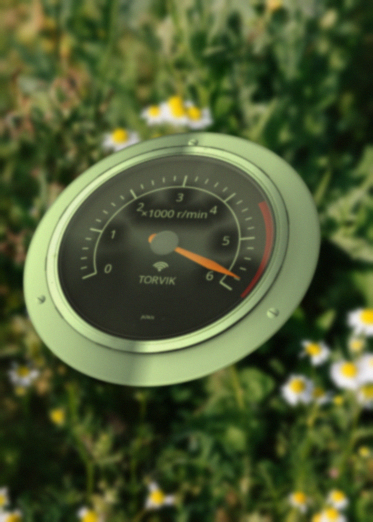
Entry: value=5800 unit=rpm
